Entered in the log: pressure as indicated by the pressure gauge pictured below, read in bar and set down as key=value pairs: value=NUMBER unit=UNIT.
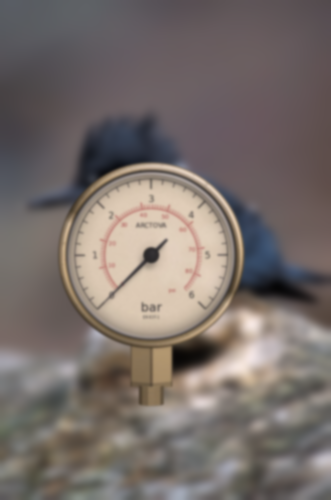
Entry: value=0 unit=bar
